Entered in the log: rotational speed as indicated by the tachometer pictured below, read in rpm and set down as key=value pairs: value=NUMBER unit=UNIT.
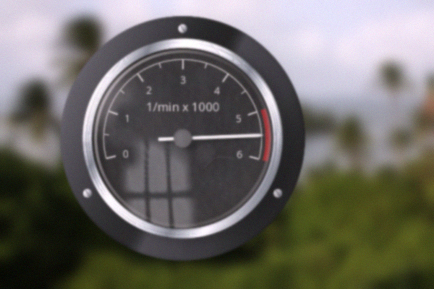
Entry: value=5500 unit=rpm
